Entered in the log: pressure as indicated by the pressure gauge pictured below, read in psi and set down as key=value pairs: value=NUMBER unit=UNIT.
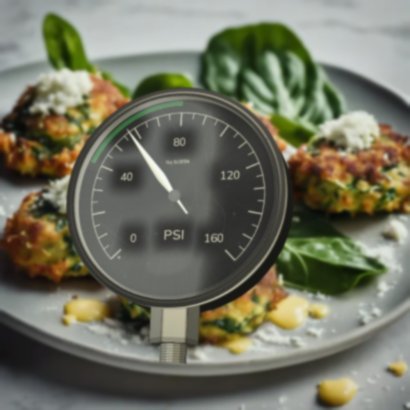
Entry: value=57.5 unit=psi
